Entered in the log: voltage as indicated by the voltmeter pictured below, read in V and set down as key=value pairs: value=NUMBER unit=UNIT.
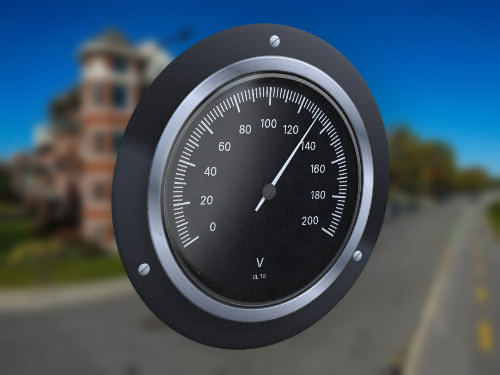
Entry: value=130 unit=V
